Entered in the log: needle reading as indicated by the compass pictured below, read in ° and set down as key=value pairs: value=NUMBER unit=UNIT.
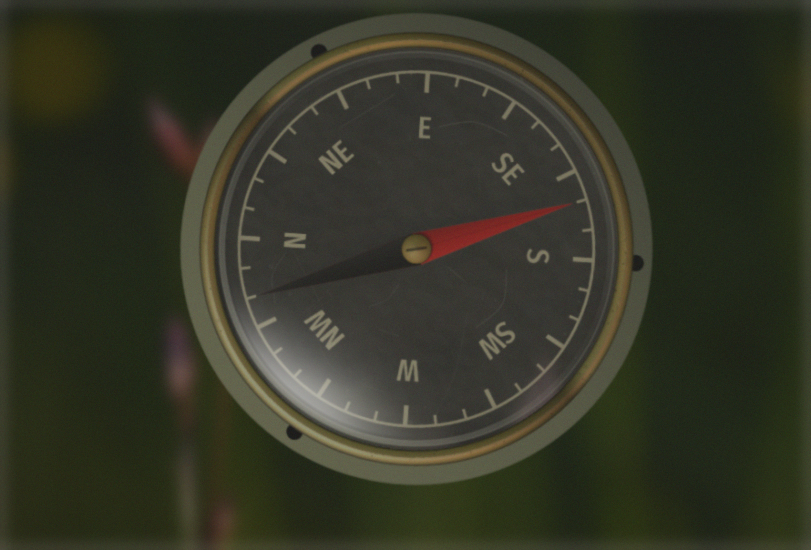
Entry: value=160 unit=°
